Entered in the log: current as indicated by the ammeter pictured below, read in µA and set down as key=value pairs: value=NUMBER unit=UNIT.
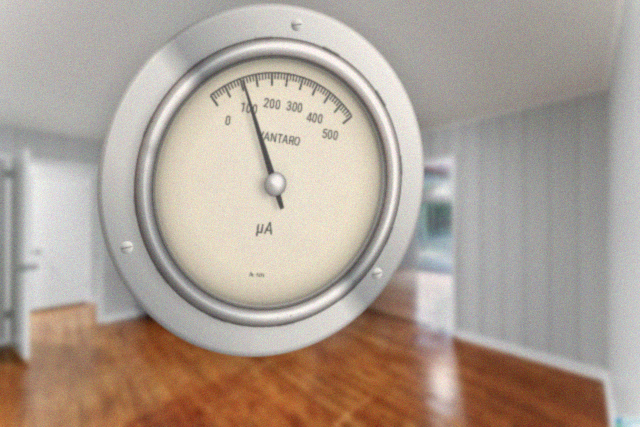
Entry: value=100 unit=µA
